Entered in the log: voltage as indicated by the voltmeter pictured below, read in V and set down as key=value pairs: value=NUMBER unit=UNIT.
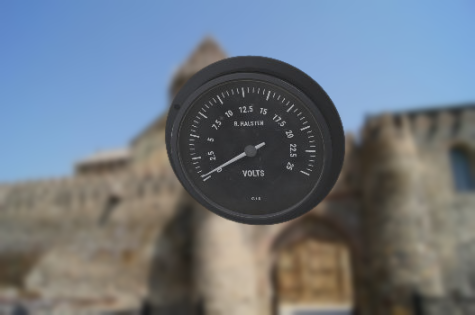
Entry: value=0.5 unit=V
